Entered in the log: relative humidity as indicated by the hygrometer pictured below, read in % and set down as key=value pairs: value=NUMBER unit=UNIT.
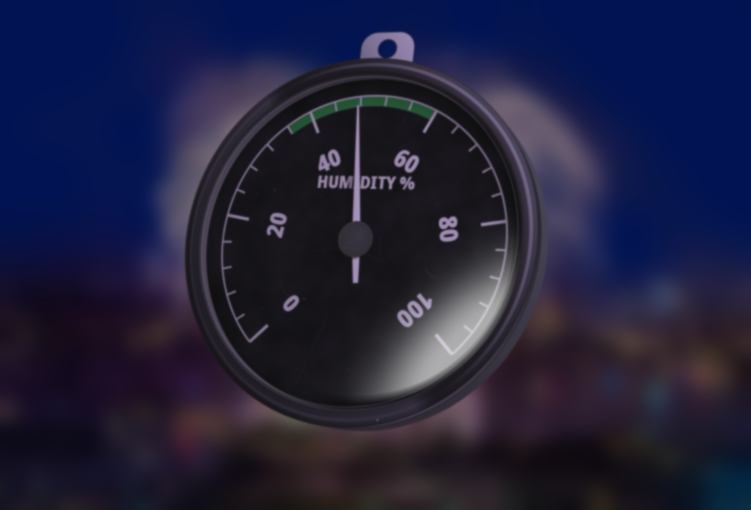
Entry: value=48 unit=%
